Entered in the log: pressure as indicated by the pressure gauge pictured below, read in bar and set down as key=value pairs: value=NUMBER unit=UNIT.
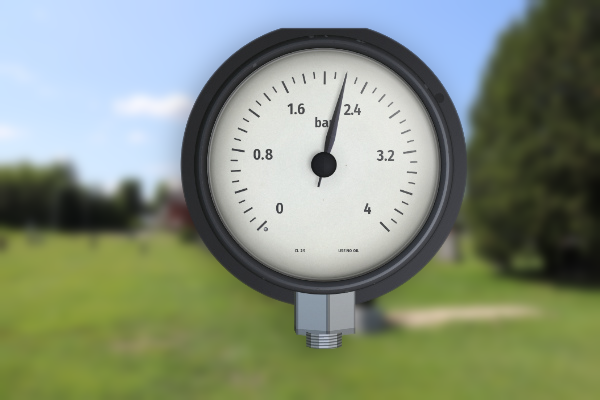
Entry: value=2.2 unit=bar
